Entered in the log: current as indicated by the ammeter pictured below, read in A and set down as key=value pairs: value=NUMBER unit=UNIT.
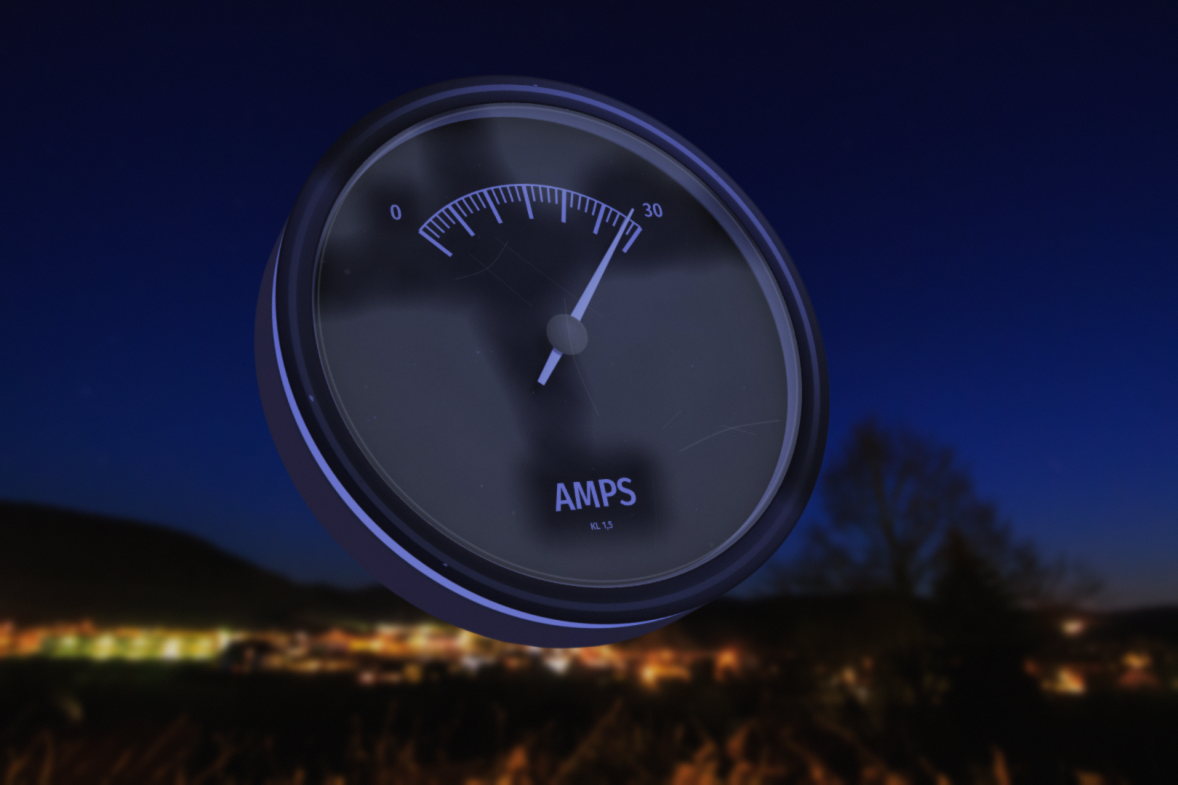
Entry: value=28 unit=A
